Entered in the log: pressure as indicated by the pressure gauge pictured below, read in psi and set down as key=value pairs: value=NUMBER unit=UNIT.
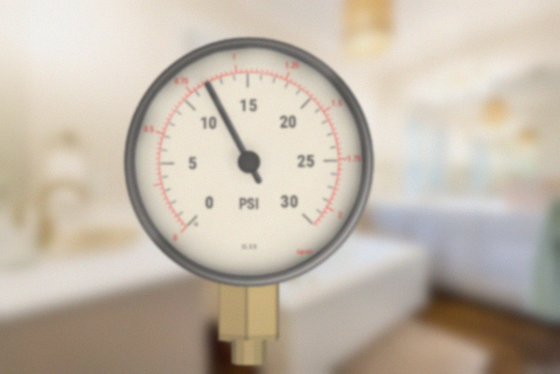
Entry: value=12 unit=psi
